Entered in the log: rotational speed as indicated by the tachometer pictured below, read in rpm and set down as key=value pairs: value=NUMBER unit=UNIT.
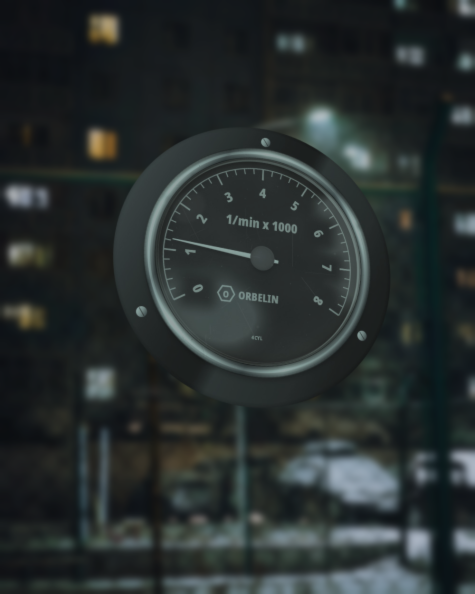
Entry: value=1200 unit=rpm
